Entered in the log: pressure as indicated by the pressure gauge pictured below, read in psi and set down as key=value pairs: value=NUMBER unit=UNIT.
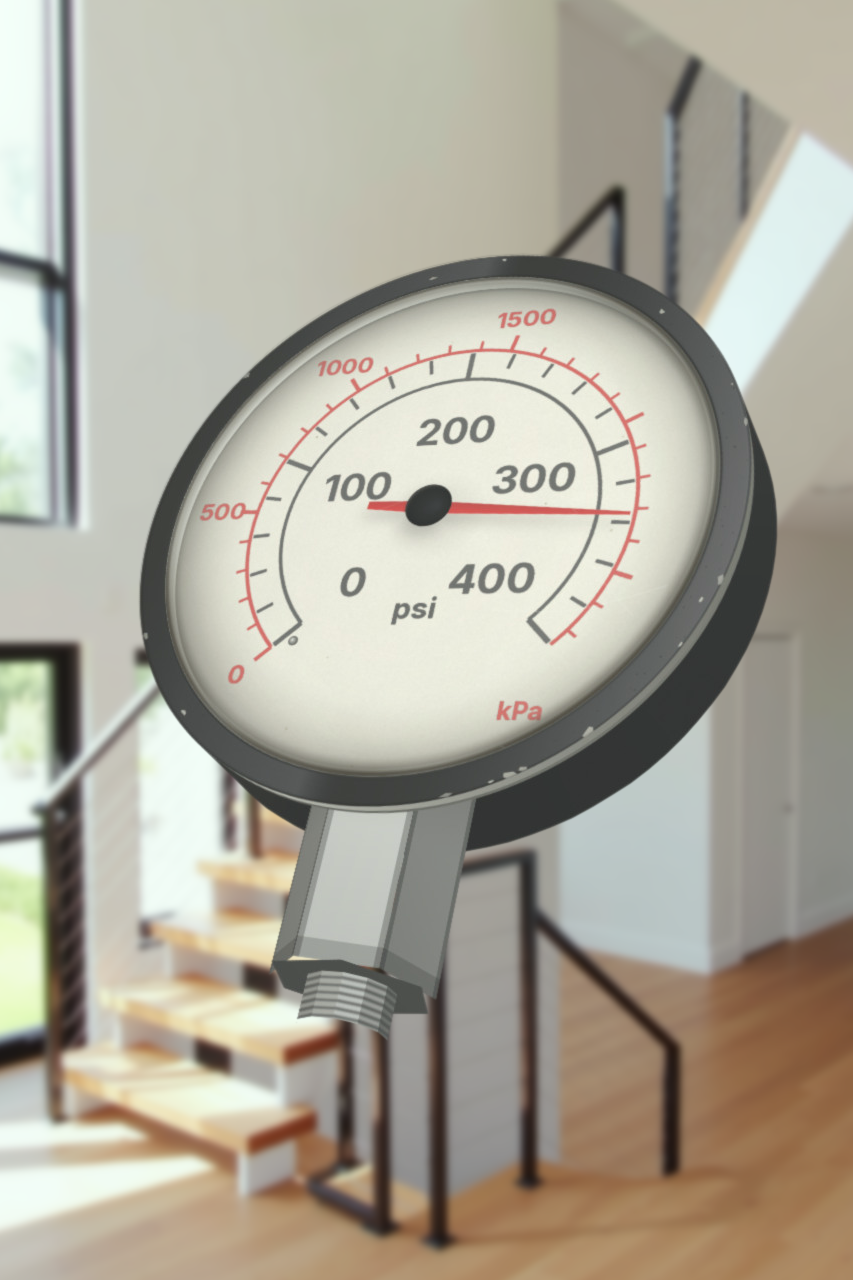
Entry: value=340 unit=psi
